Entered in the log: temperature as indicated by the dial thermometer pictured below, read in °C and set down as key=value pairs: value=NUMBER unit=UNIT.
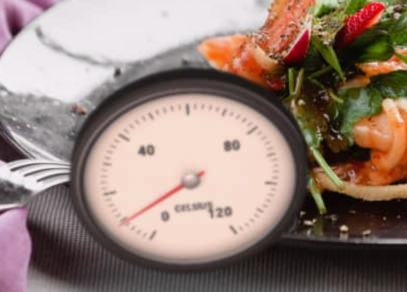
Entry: value=10 unit=°C
